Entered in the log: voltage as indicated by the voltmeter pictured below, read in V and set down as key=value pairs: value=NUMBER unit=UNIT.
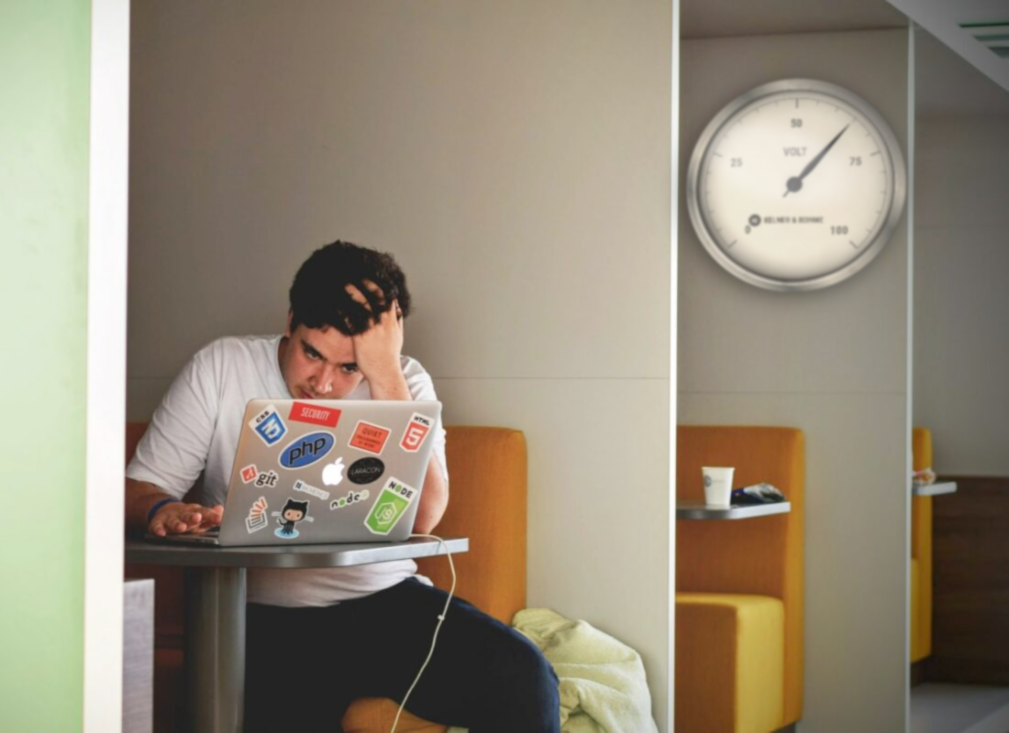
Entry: value=65 unit=V
